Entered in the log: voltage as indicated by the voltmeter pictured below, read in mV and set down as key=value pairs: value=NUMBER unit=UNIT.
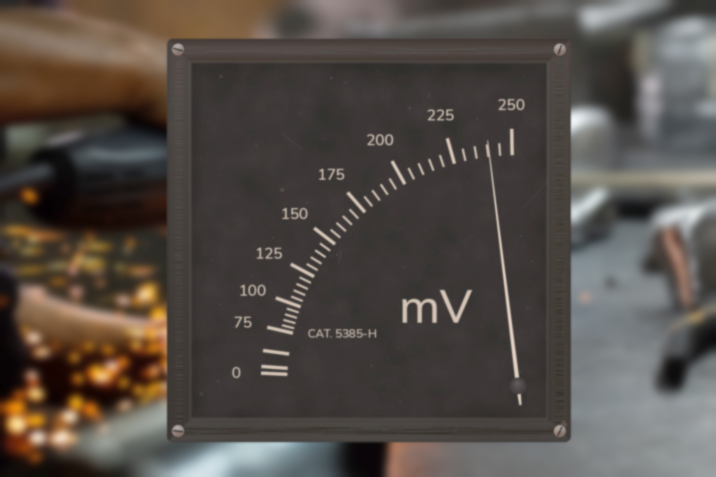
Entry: value=240 unit=mV
